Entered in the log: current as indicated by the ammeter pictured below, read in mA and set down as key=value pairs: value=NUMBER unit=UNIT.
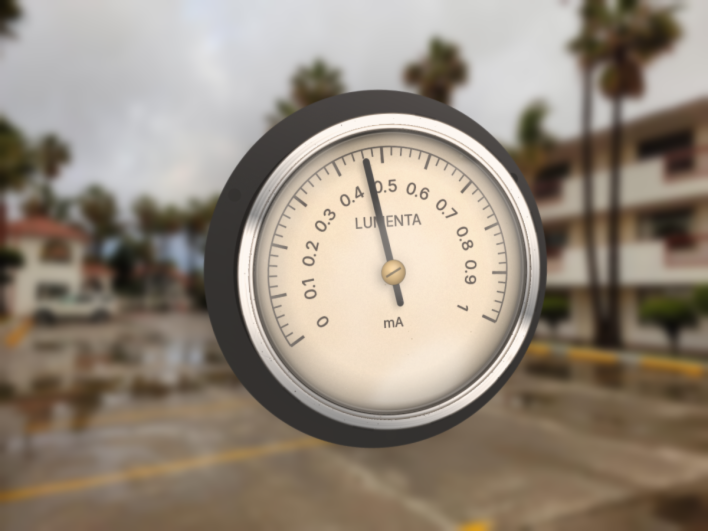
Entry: value=0.46 unit=mA
